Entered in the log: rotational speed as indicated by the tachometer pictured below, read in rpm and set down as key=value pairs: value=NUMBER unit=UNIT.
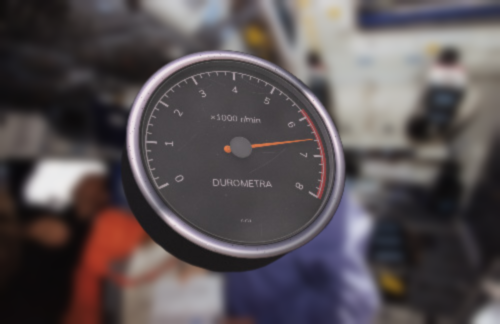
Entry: value=6600 unit=rpm
